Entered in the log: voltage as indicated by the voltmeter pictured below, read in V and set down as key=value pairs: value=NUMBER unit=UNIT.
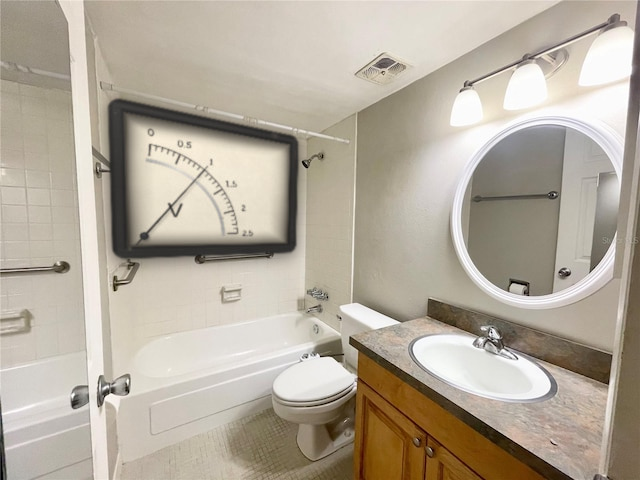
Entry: value=1 unit=V
